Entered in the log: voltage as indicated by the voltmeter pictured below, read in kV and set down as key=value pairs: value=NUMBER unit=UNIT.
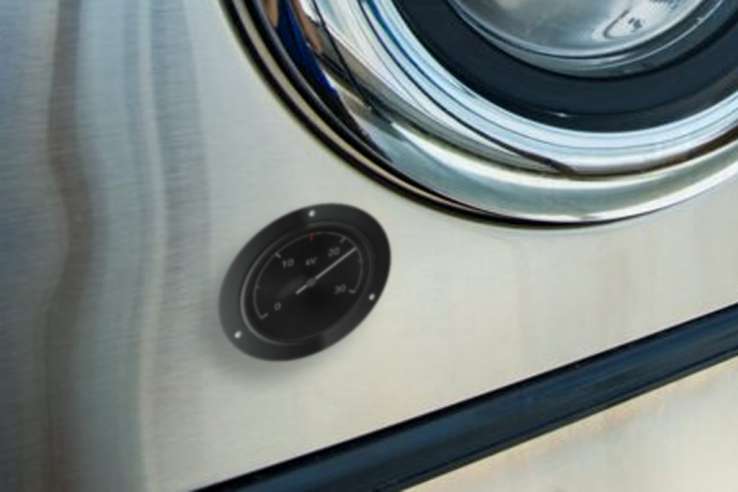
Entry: value=22.5 unit=kV
